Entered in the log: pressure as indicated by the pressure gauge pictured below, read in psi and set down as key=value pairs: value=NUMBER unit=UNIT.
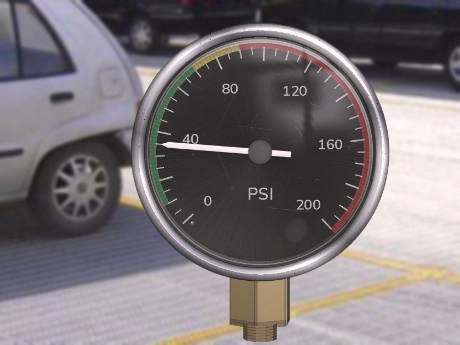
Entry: value=35 unit=psi
